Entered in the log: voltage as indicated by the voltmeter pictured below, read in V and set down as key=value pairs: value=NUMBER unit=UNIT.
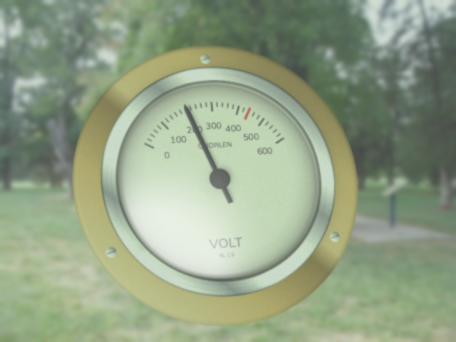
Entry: value=200 unit=V
